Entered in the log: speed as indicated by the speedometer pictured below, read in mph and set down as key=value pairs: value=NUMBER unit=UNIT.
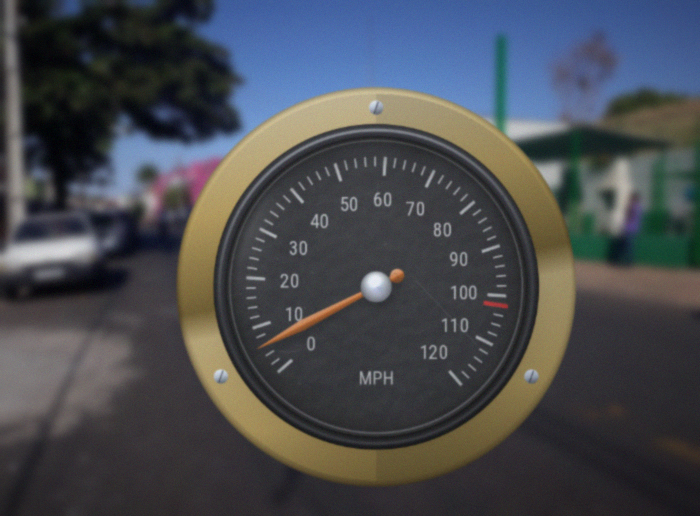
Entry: value=6 unit=mph
